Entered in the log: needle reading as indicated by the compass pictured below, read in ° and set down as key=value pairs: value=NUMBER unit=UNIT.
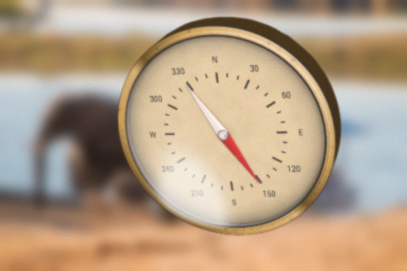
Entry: value=150 unit=°
